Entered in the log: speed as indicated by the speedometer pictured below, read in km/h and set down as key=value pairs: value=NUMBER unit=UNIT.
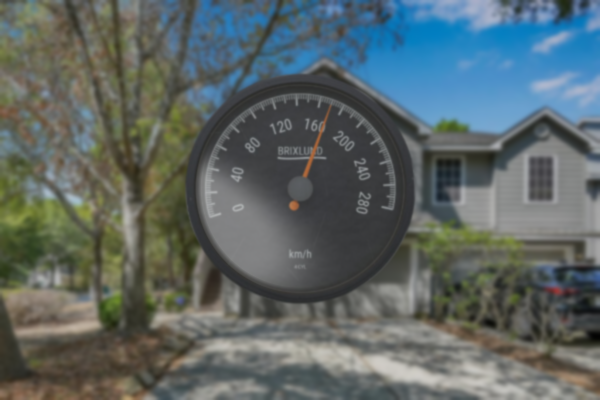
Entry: value=170 unit=km/h
